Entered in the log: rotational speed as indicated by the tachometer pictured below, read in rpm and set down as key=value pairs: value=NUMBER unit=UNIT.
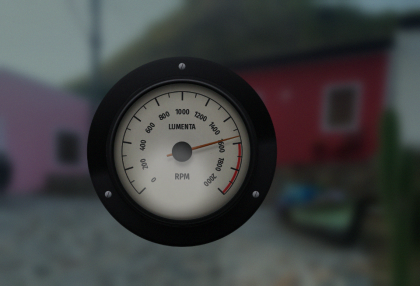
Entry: value=1550 unit=rpm
